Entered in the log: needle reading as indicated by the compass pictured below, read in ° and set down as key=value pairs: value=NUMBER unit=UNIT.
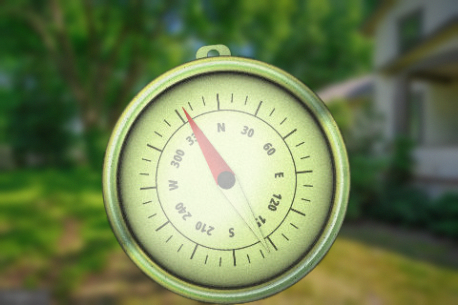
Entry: value=335 unit=°
